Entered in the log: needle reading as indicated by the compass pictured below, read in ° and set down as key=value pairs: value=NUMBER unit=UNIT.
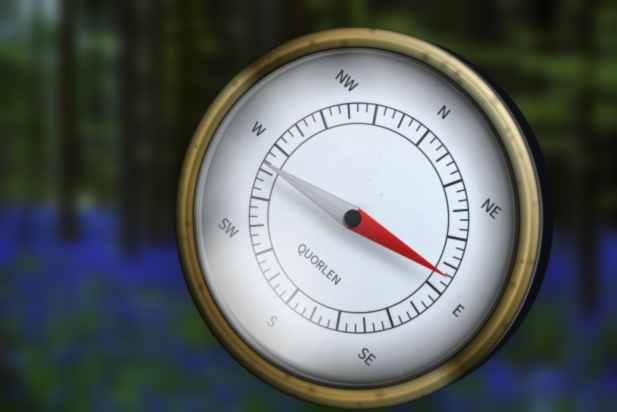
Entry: value=80 unit=°
